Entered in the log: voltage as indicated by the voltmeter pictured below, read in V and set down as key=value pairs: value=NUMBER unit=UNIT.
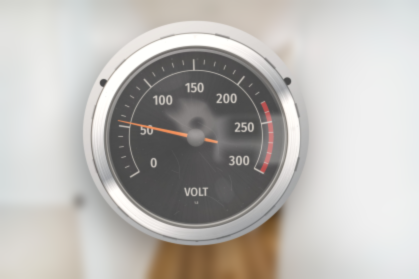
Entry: value=55 unit=V
